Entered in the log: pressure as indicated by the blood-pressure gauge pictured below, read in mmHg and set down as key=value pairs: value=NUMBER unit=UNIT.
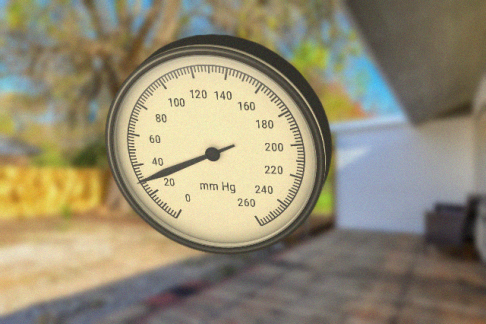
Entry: value=30 unit=mmHg
